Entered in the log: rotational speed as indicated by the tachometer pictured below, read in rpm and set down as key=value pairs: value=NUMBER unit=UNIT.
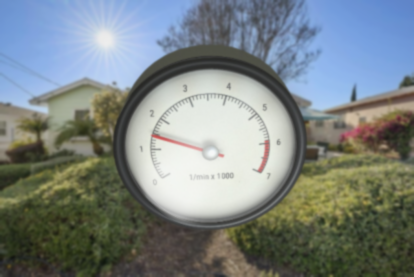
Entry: value=1500 unit=rpm
